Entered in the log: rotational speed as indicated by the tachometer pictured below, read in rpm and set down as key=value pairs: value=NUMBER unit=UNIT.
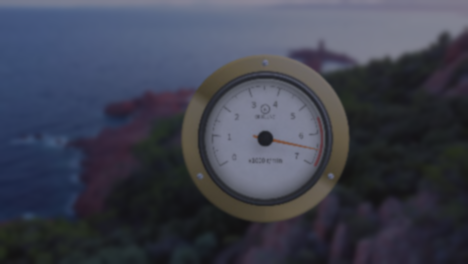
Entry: value=6500 unit=rpm
